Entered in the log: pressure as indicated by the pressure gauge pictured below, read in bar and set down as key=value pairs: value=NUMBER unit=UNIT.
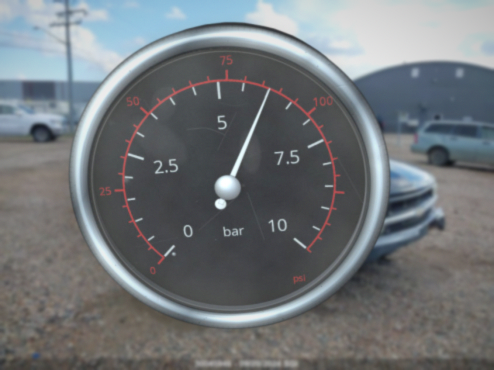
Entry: value=6 unit=bar
